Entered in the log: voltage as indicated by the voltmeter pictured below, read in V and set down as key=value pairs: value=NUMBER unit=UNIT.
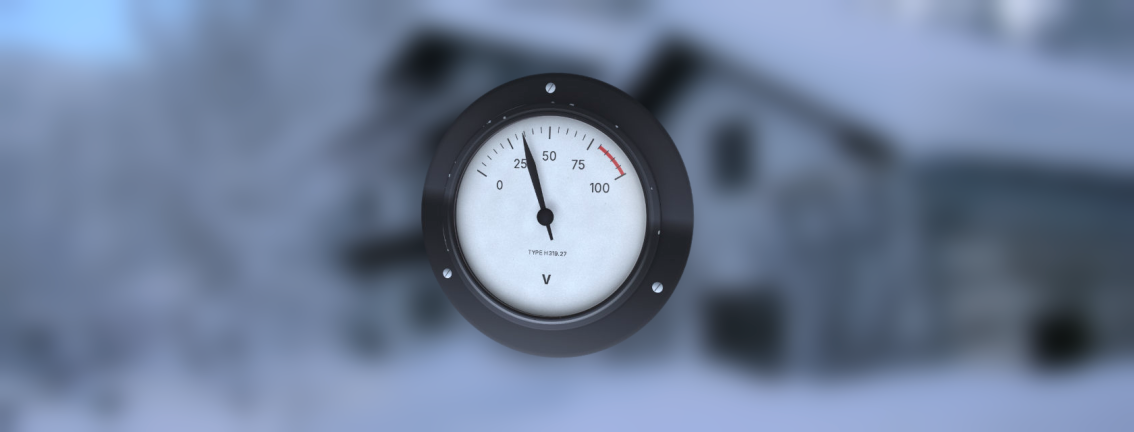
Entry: value=35 unit=V
